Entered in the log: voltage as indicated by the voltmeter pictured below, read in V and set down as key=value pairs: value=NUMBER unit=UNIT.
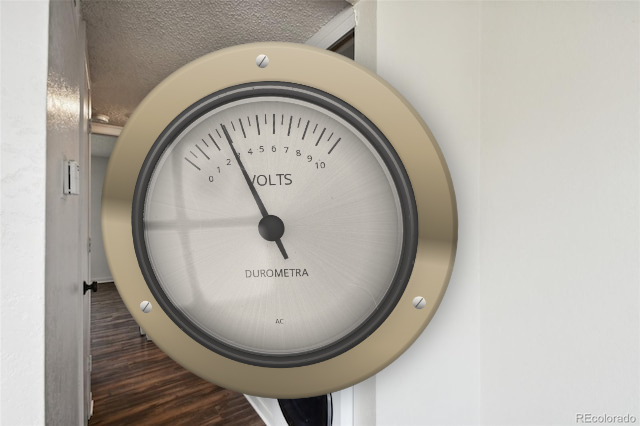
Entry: value=3 unit=V
